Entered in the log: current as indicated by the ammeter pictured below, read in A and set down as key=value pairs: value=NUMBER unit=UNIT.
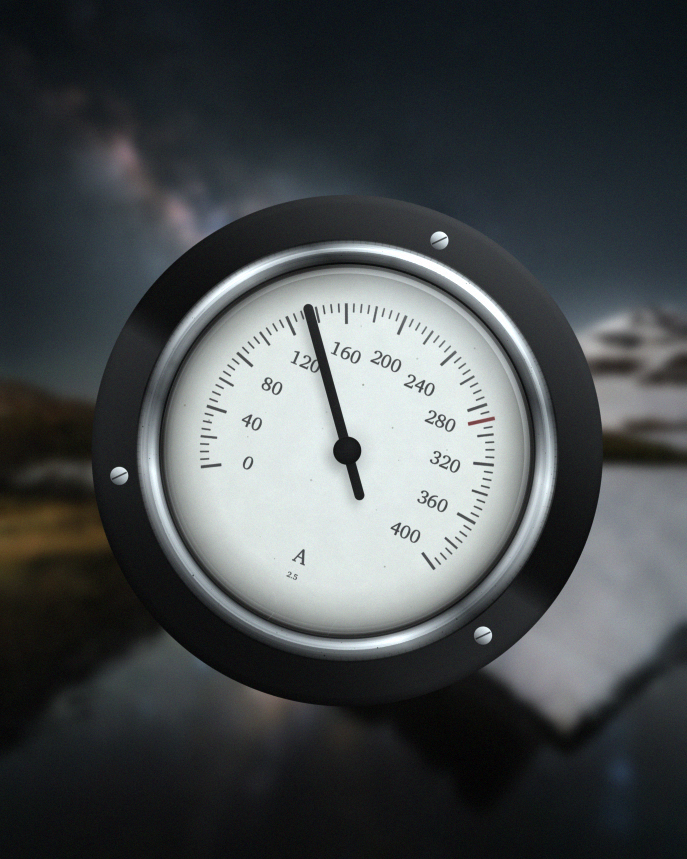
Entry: value=135 unit=A
